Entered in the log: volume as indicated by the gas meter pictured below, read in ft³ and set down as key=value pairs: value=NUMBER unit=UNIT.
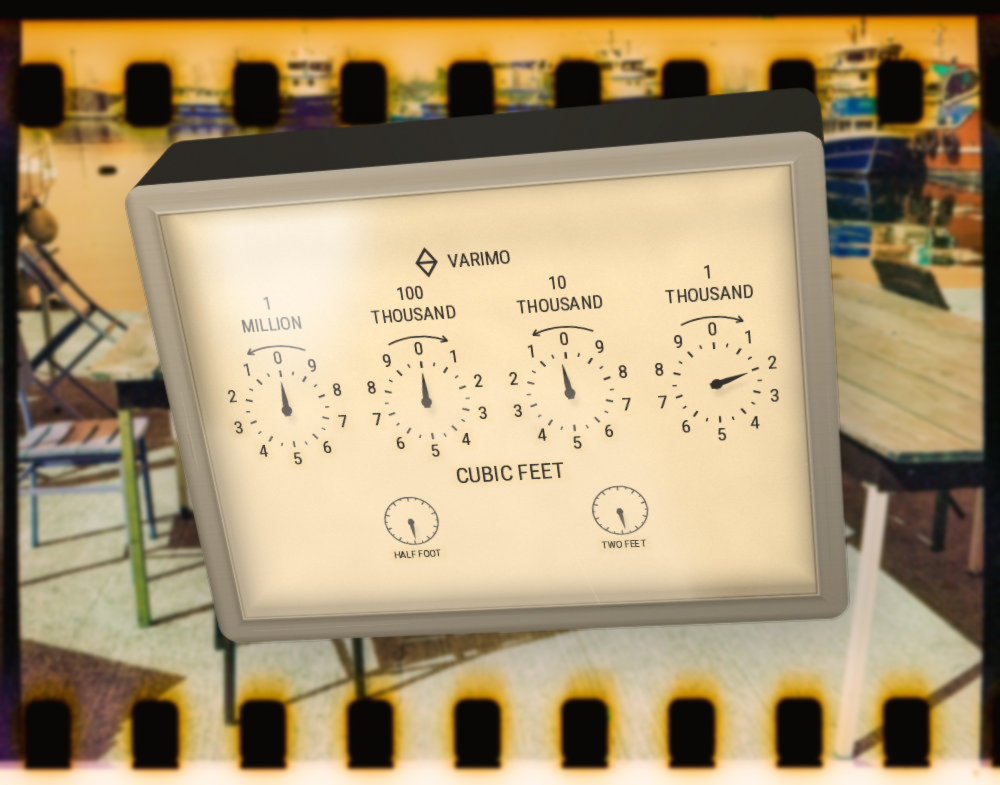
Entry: value=200 unit=ft³
